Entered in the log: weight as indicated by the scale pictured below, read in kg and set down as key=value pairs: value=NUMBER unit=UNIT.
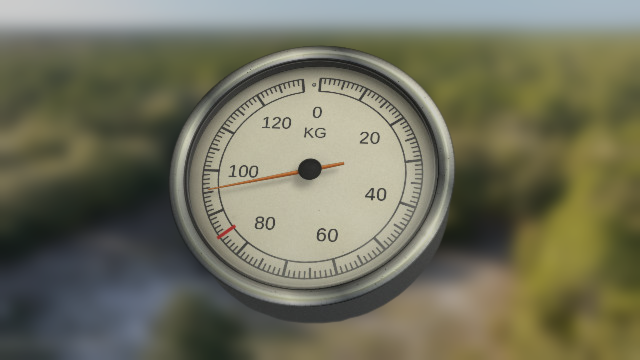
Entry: value=95 unit=kg
